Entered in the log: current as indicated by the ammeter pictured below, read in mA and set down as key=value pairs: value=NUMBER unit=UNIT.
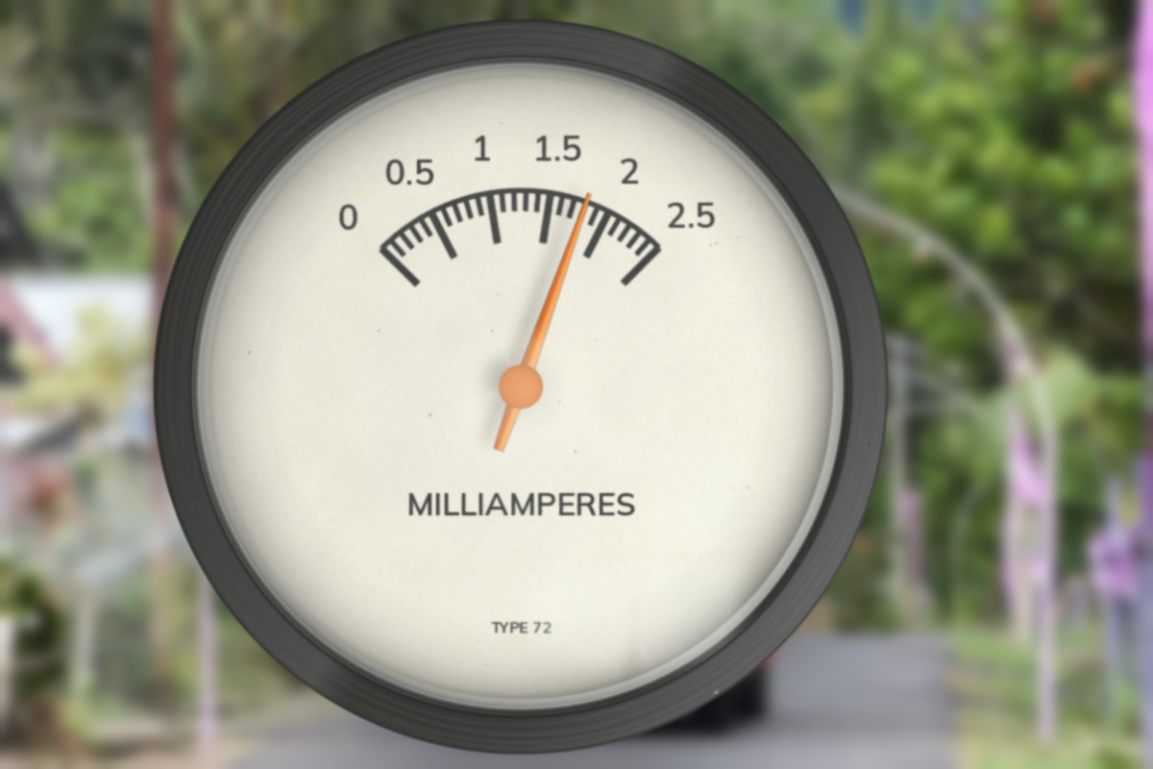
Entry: value=1.8 unit=mA
